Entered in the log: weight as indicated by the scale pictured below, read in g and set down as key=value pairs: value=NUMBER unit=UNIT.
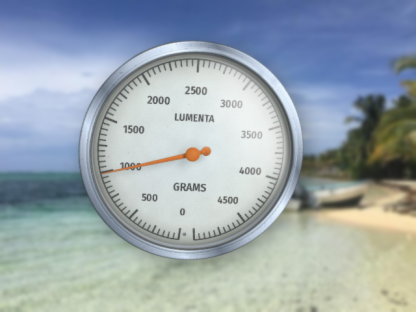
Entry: value=1000 unit=g
